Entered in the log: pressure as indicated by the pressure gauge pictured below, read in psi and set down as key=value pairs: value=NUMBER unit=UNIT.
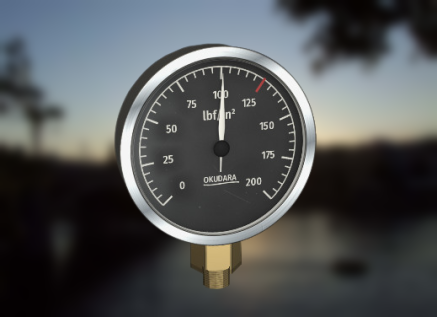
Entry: value=100 unit=psi
